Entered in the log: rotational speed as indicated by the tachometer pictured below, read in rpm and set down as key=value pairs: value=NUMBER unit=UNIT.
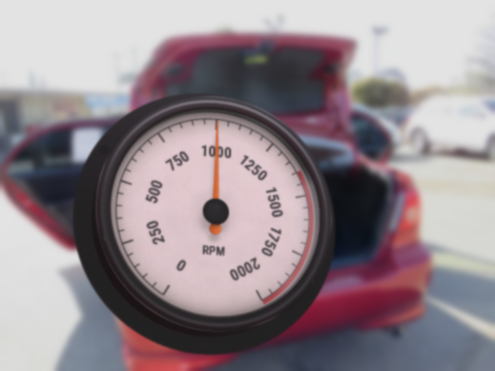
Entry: value=1000 unit=rpm
